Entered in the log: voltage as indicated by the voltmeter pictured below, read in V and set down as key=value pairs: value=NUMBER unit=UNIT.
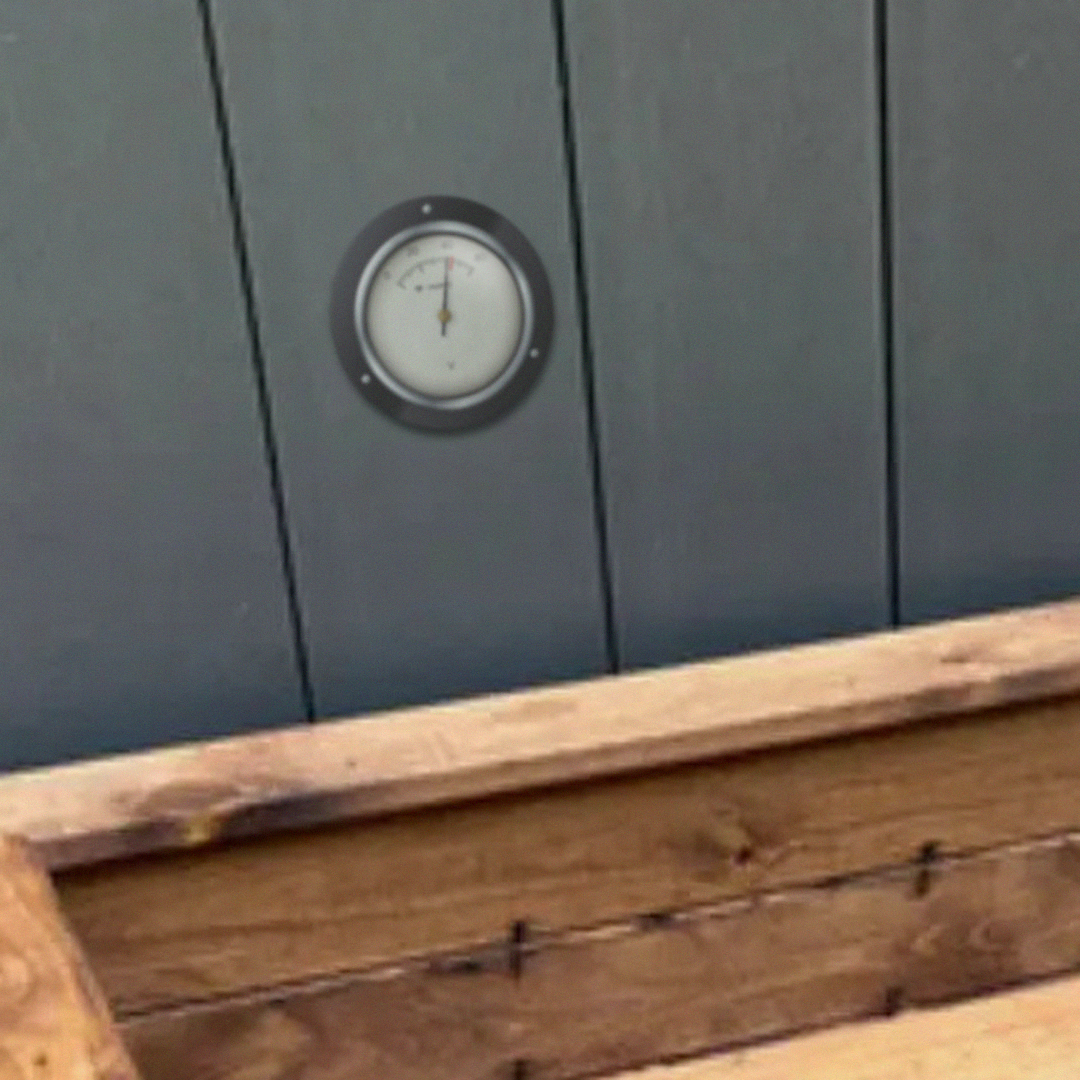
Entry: value=40 unit=V
